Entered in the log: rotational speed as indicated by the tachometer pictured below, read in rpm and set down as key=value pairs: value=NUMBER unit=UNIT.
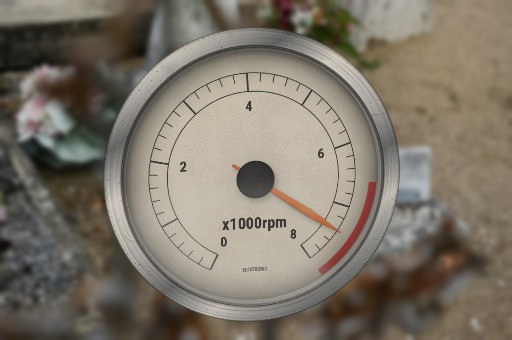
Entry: value=7400 unit=rpm
